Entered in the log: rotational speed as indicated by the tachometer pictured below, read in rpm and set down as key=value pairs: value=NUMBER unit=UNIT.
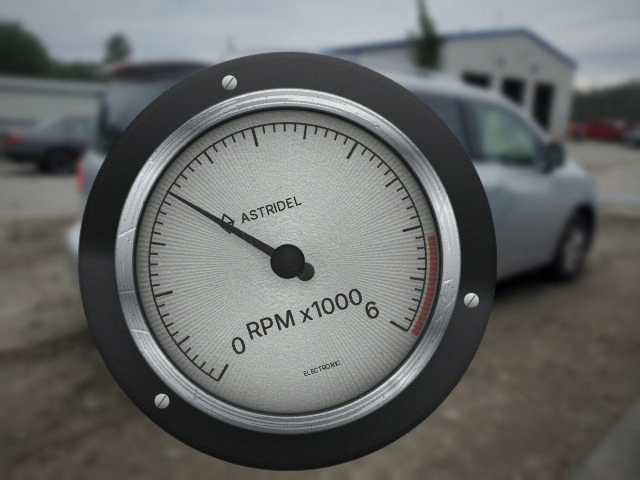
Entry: value=2000 unit=rpm
